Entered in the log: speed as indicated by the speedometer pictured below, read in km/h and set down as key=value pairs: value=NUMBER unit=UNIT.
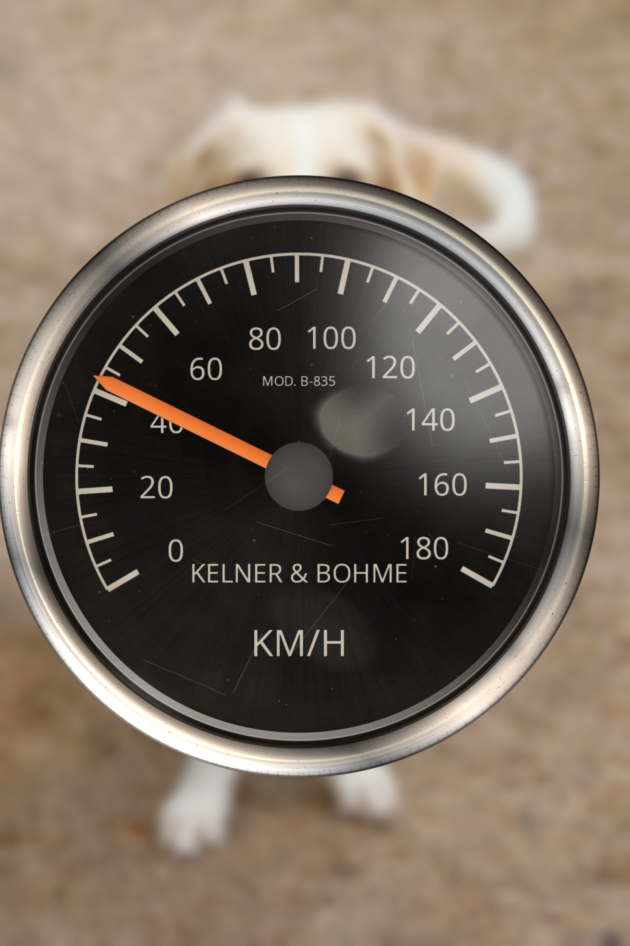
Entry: value=42.5 unit=km/h
